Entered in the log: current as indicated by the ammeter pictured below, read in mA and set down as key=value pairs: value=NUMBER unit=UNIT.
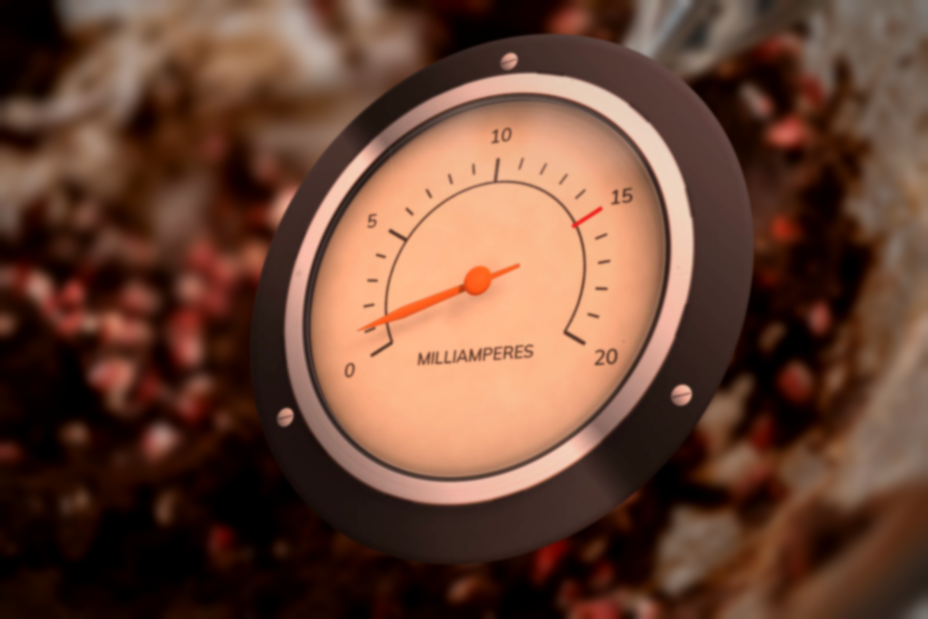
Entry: value=1 unit=mA
